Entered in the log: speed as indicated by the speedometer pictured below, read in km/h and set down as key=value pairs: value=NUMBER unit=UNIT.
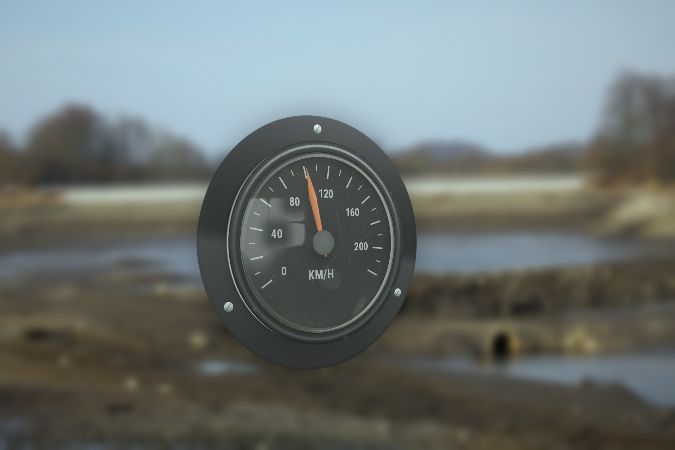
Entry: value=100 unit=km/h
